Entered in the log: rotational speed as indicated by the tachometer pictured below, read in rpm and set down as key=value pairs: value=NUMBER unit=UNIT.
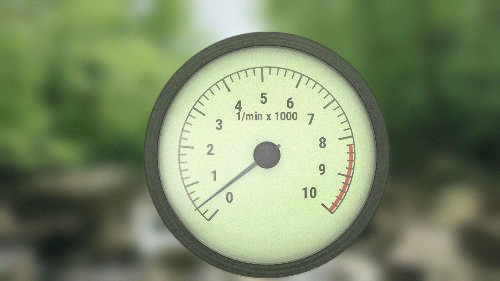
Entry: value=400 unit=rpm
